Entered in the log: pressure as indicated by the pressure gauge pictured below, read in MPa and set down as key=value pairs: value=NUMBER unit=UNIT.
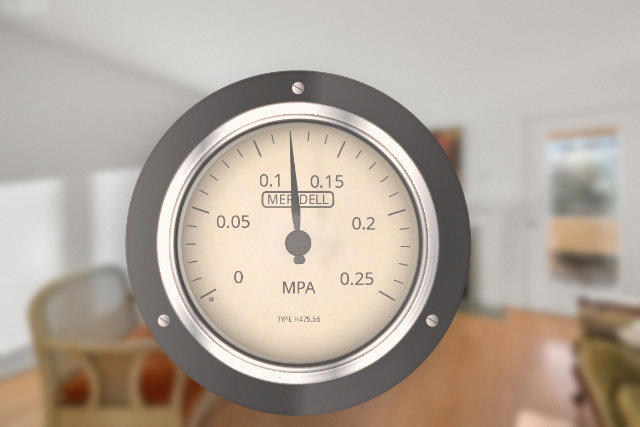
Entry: value=0.12 unit=MPa
